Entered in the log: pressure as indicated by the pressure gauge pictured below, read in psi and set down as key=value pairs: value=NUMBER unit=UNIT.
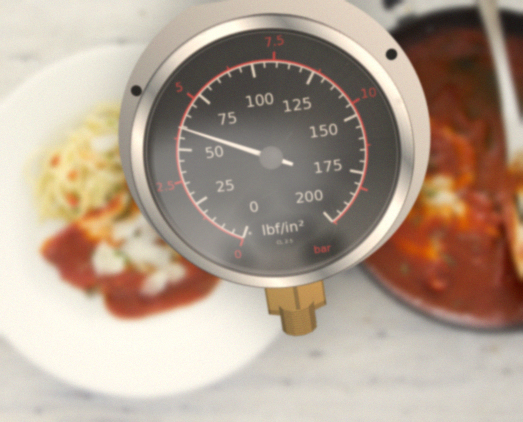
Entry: value=60 unit=psi
